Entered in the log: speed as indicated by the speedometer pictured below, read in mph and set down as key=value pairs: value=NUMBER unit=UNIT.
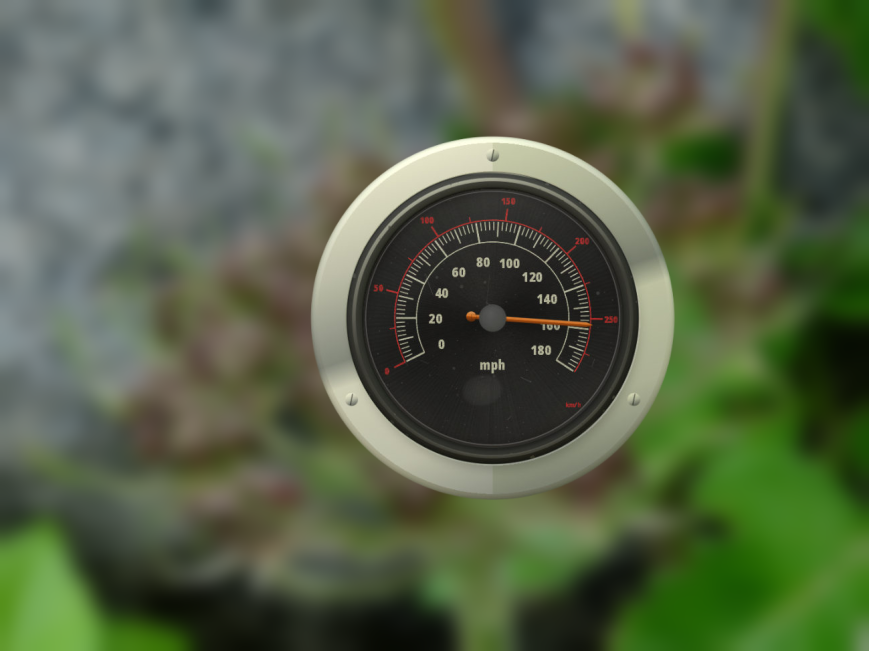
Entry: value=158 unit=mph
